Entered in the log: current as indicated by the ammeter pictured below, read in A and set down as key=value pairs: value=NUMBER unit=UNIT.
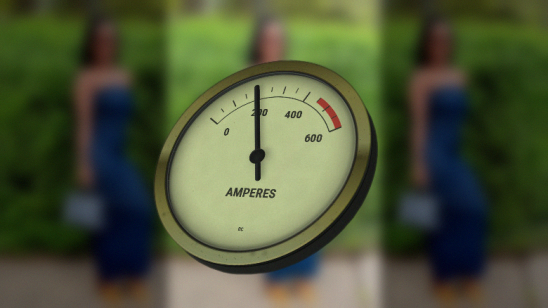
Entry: value=200 unit=A
